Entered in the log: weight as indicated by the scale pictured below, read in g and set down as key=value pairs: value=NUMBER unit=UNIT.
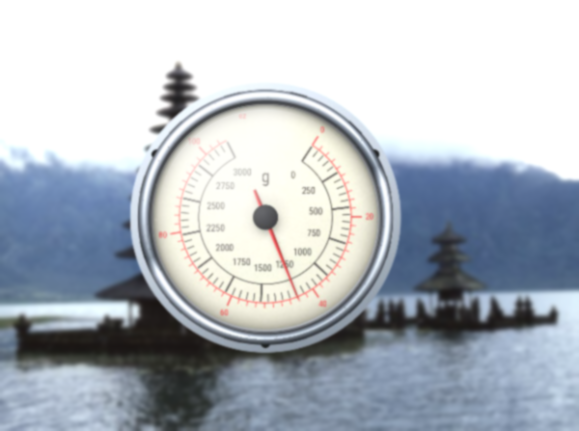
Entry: value=1250 unit=g
